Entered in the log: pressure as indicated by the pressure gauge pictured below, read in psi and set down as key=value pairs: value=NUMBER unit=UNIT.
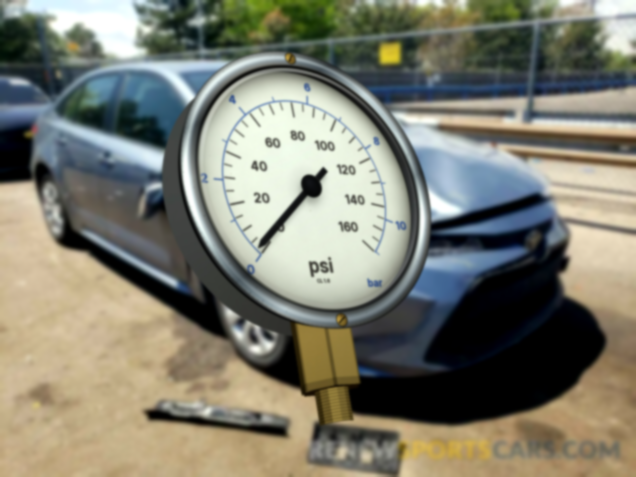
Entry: value=2.5 unit=psi
